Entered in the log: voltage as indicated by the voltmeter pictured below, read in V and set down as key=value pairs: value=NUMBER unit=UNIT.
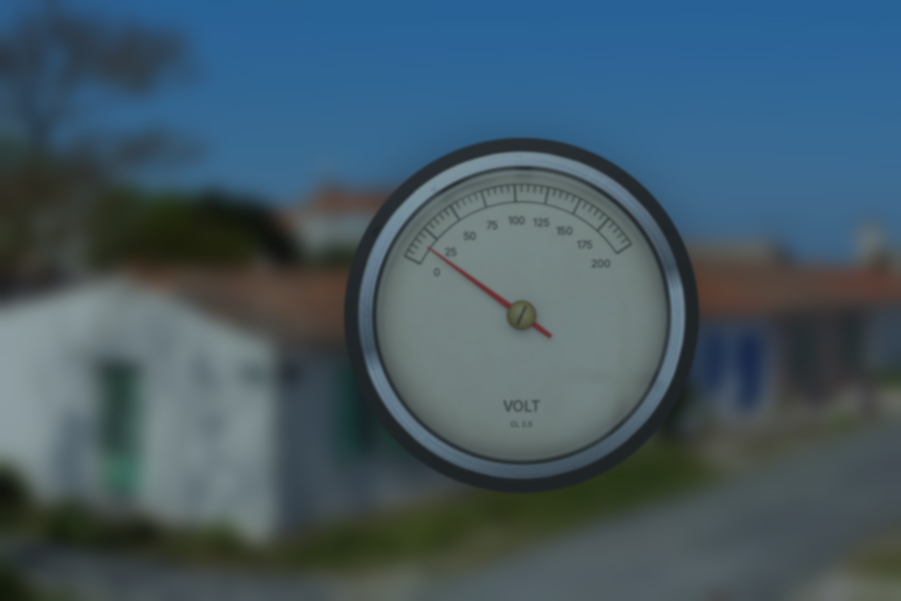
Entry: value=15 unit=V
